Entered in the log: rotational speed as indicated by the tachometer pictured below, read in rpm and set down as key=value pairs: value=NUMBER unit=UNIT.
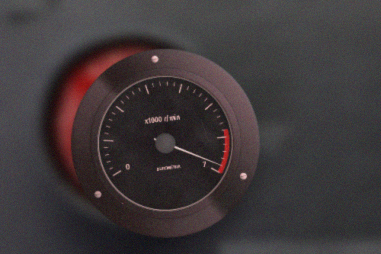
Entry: value=6800 unit=rpm
